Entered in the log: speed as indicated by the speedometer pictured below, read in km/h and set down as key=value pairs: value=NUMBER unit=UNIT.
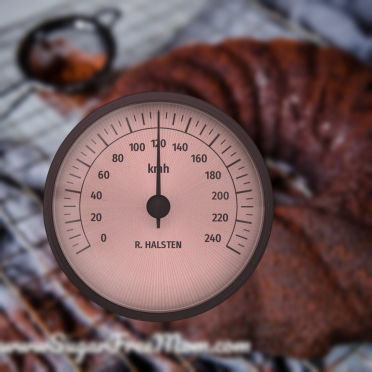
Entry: value=120 unit=km/h
